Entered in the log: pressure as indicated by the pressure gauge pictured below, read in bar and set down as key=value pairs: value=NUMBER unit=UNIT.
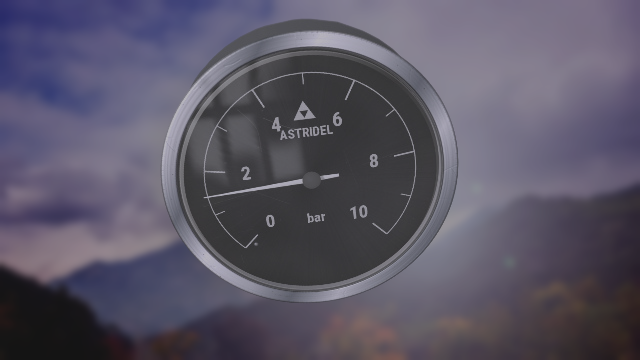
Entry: value=1.5 unit=bar
